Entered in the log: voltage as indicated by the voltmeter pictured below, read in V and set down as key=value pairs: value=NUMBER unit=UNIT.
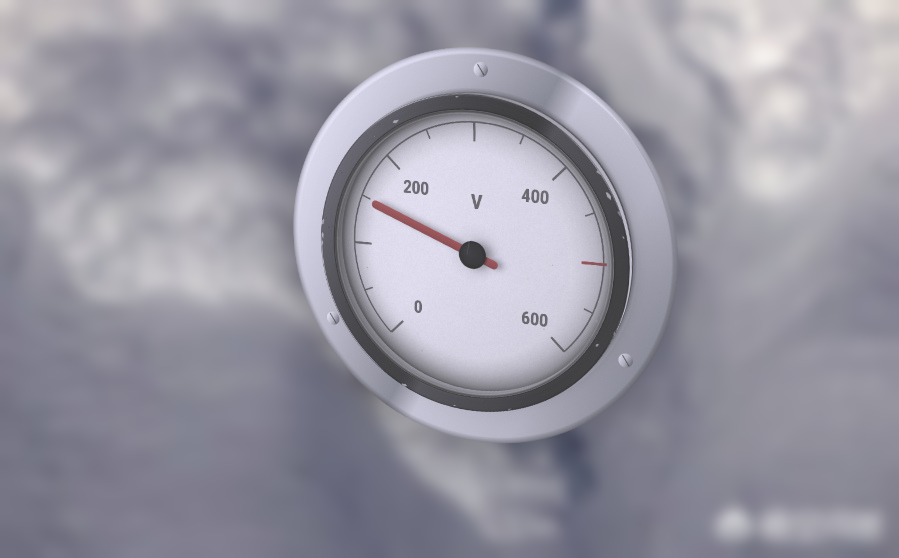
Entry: value=150 unit=V
